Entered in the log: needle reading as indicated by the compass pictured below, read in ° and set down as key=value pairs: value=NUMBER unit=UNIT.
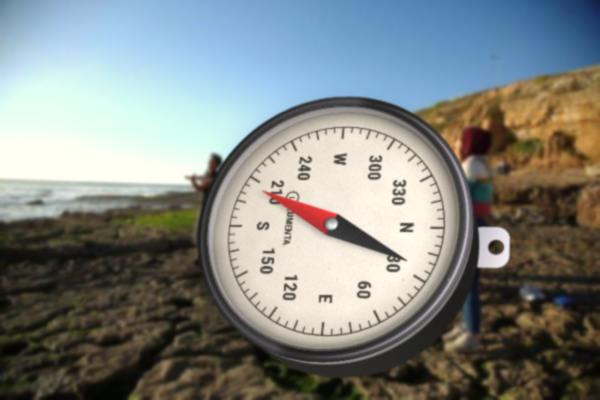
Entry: value=205 unit=°
